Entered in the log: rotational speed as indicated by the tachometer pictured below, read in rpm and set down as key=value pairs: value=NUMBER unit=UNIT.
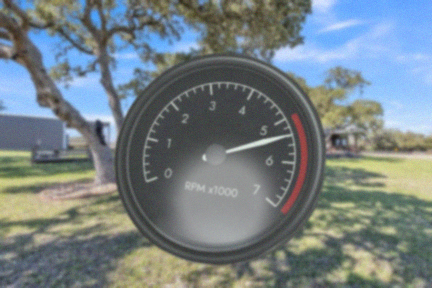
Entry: value=5400 unit=rpm
